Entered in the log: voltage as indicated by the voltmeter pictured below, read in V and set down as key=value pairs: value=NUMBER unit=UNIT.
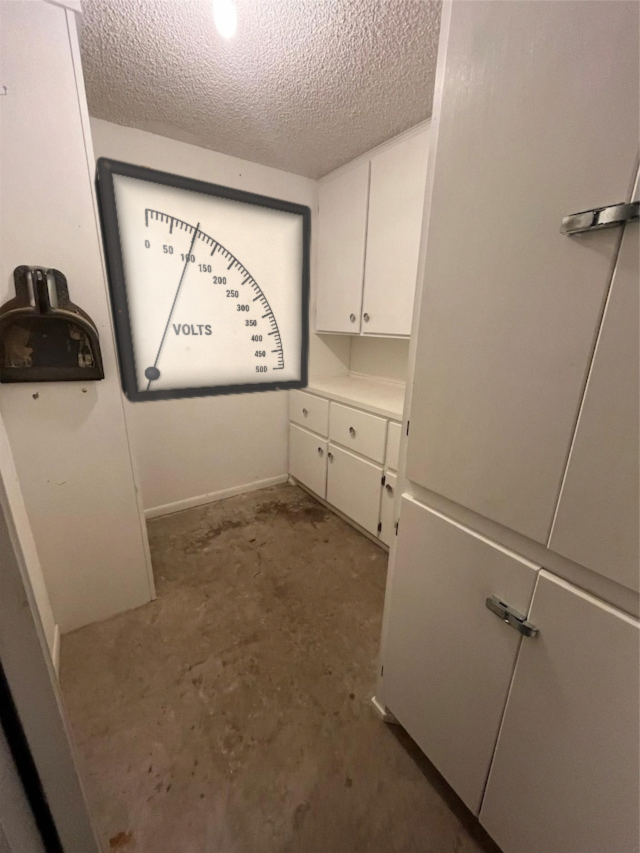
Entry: value=100 unit=V
